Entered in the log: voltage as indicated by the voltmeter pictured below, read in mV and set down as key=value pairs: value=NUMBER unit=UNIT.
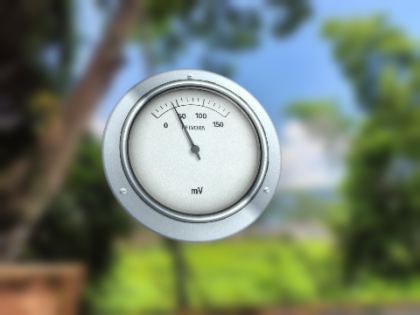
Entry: value=40 unit=mV
